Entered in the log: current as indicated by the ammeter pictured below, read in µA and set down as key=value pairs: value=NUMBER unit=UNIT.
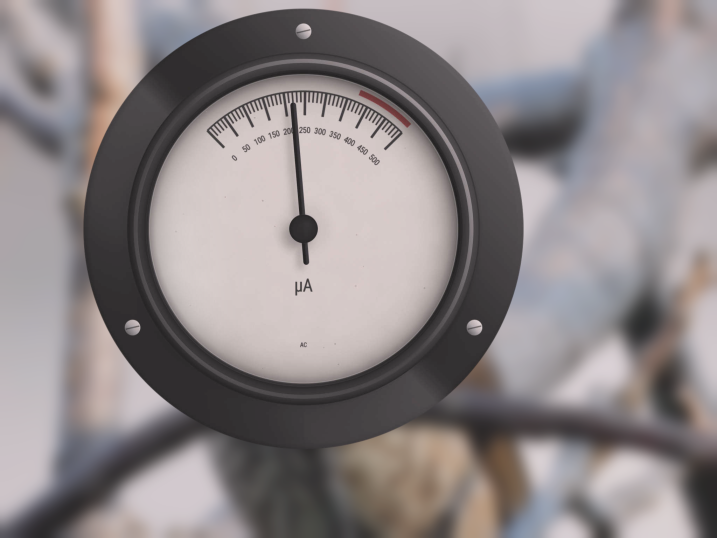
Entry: value=220 unit=µA
